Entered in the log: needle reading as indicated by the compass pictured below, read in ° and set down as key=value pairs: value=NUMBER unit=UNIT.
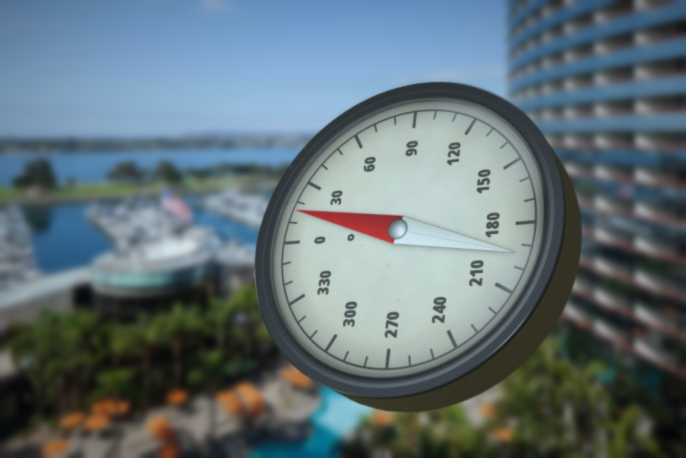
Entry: value=15 unit=°
